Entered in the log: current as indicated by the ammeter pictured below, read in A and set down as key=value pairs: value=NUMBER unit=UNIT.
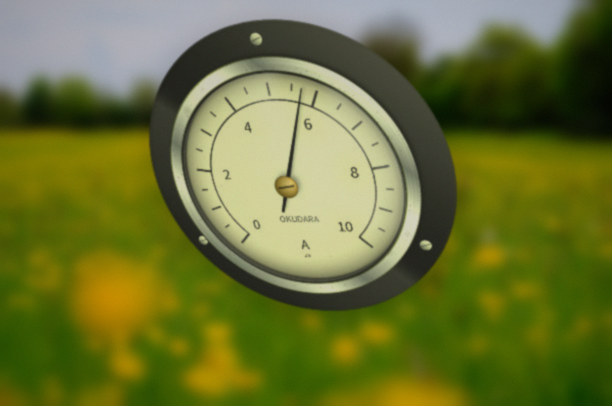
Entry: value=5.75 unit=A
